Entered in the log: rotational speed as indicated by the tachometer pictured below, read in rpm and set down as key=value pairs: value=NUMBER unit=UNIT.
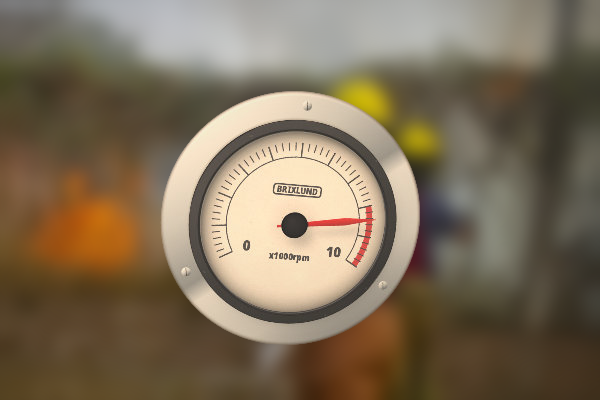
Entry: value=8400 unit=rpm
